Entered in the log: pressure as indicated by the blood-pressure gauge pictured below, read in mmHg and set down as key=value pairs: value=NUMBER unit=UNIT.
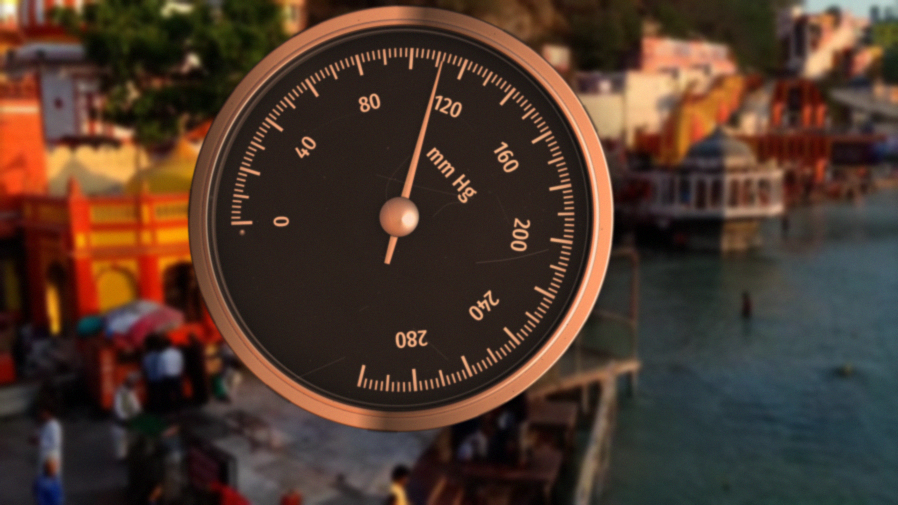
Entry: value=112 unit=mmHg
